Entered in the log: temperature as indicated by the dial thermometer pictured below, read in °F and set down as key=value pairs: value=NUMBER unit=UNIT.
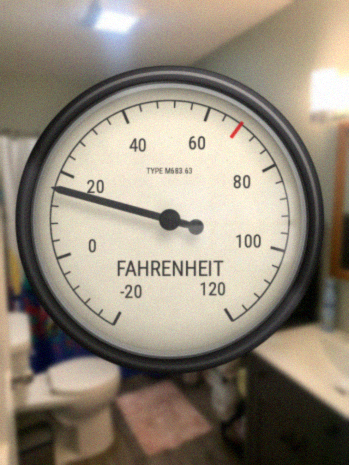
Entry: value=16 unit=°F
